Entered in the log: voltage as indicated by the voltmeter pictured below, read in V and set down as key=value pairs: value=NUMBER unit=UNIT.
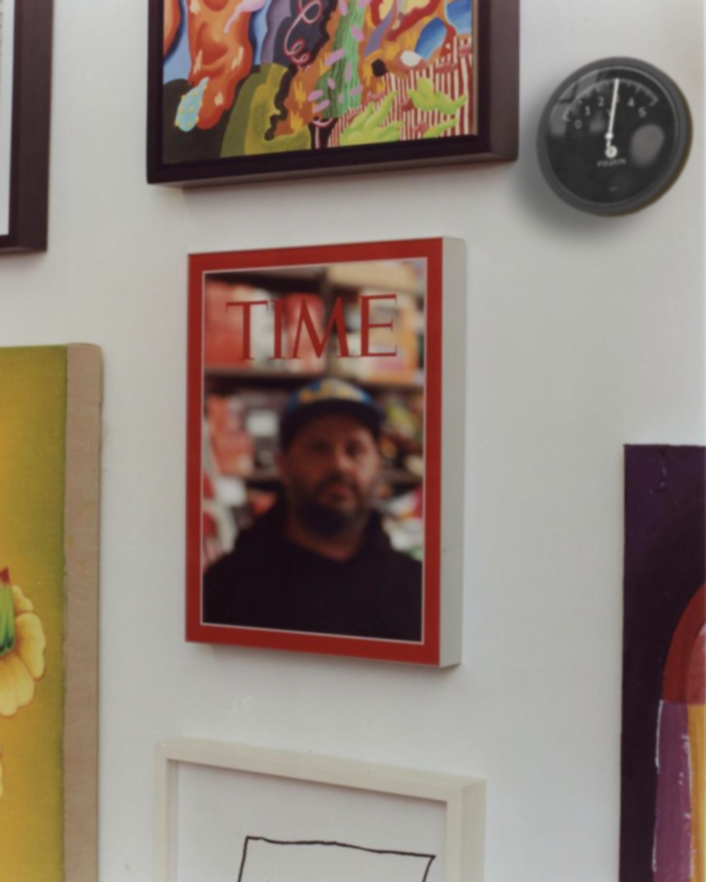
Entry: value=3 unit=V
